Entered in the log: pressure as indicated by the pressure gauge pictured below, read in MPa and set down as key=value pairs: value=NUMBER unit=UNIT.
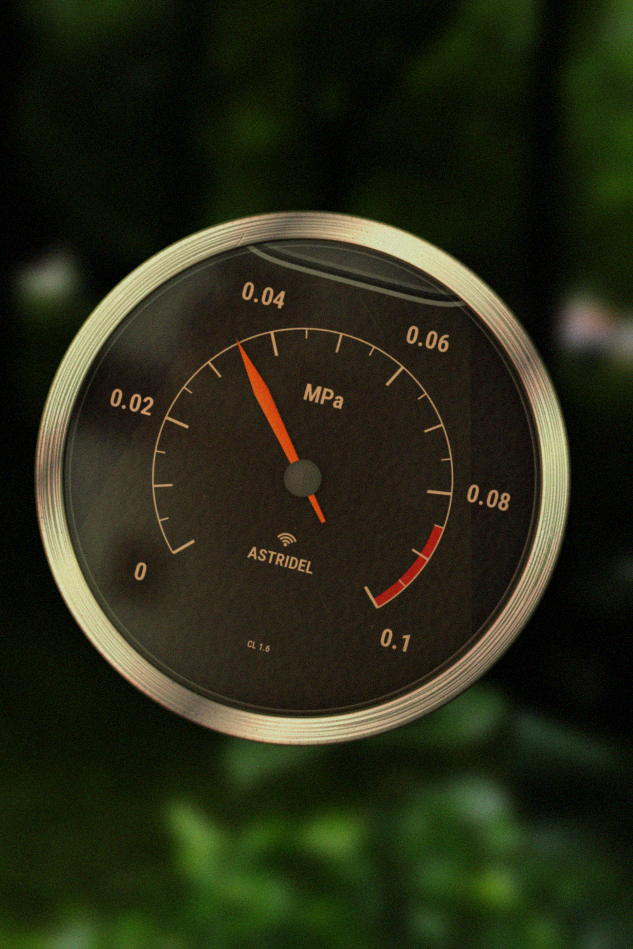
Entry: value=0.035 unit=MPa
